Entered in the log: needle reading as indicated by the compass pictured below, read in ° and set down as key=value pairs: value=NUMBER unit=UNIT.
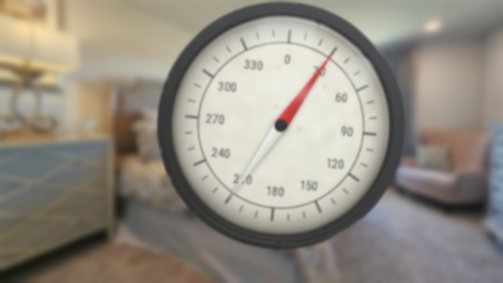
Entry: value=30 unit=°
